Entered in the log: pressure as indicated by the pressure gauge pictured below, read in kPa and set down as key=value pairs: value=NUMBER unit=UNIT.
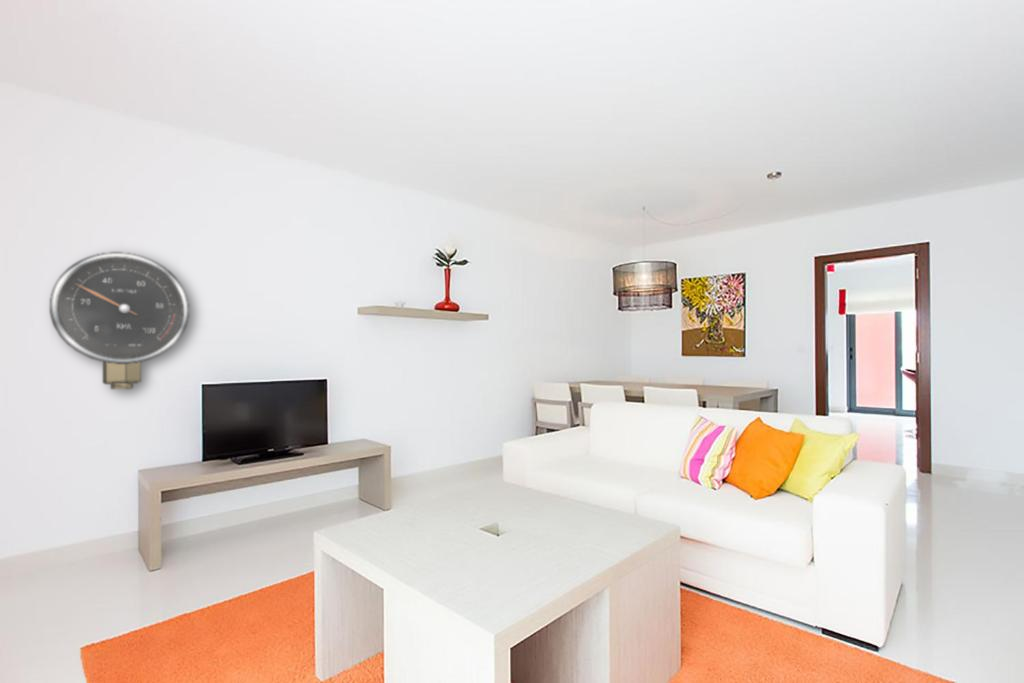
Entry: value=27.5 unit=kPa
